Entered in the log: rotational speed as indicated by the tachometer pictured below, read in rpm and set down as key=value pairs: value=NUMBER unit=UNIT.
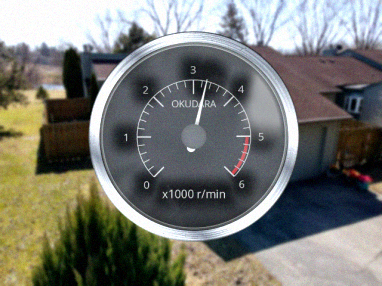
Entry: value=3300 unit=rpm
